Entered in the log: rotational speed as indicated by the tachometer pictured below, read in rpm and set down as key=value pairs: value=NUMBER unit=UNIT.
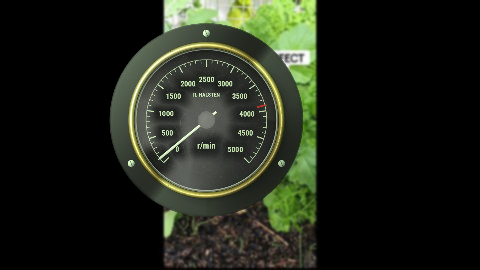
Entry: value=100 unit=rpm
